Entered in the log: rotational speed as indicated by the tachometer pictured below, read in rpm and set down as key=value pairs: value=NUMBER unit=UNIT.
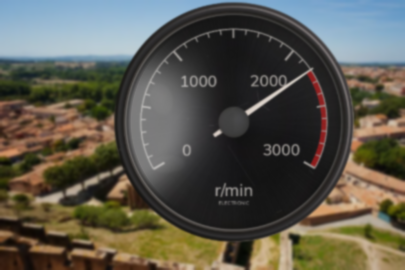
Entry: value=2200 unit=rpm
